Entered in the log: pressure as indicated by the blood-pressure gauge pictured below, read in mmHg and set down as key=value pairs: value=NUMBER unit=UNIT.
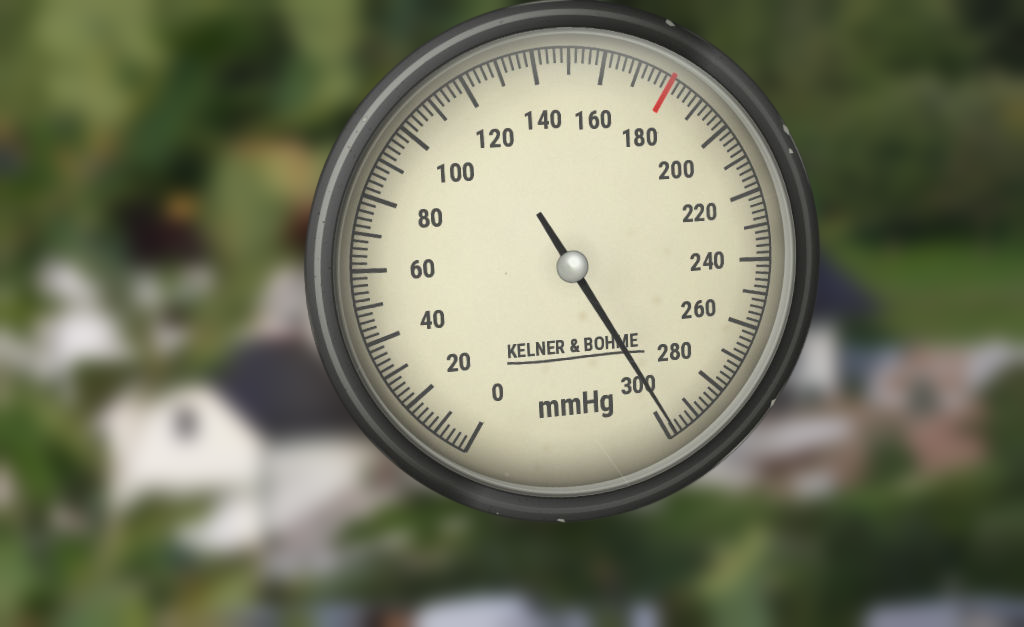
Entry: value=298 unit=mmHg
